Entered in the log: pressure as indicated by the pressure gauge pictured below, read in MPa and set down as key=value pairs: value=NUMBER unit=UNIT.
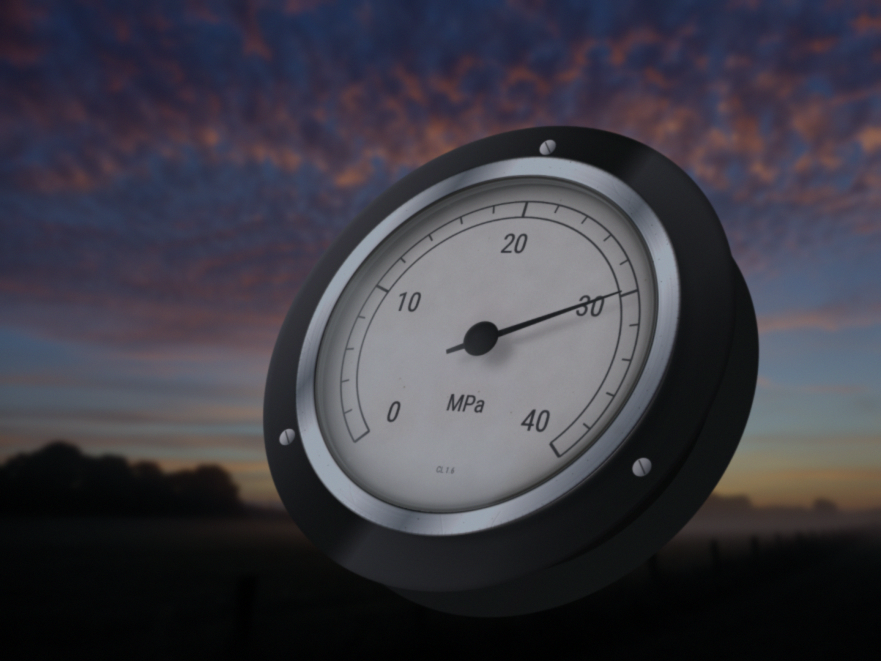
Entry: value=30 unit=MPa
